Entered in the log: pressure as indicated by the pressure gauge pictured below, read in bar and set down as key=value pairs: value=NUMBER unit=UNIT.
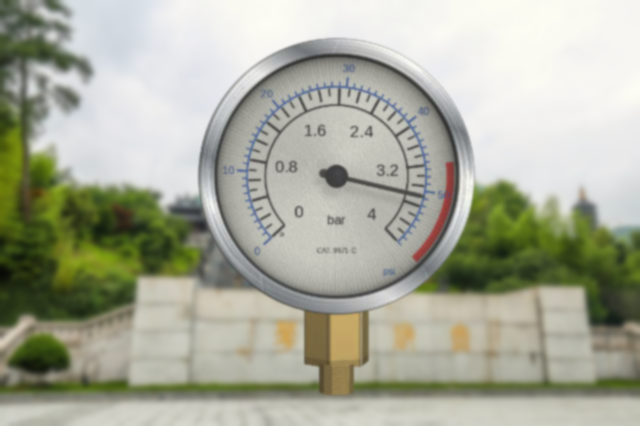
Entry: value=3.5 unit=bar
